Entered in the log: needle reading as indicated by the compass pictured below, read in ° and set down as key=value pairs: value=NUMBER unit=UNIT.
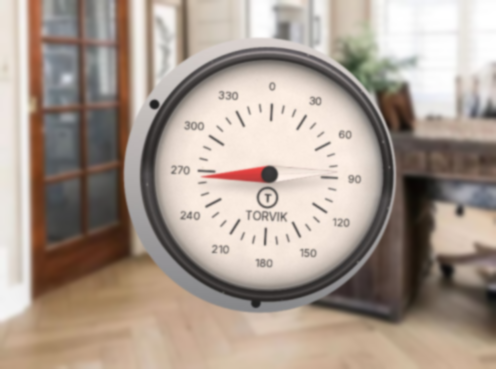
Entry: value=265 unit=°
